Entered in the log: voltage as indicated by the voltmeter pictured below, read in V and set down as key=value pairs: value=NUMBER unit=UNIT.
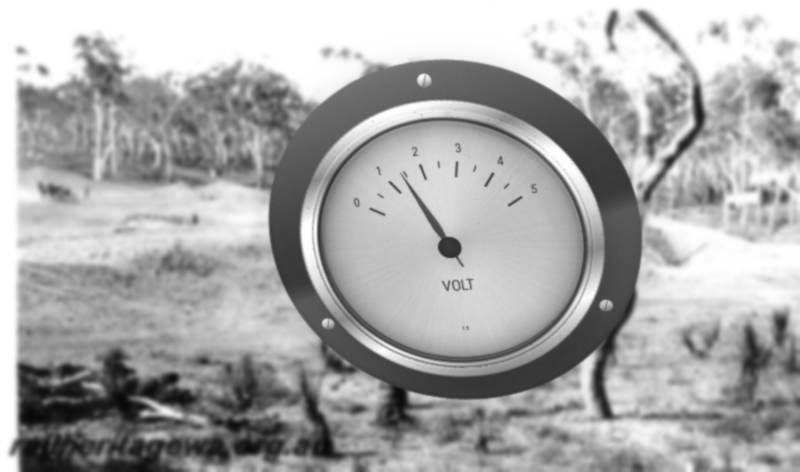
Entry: value=1.5 unit=V
